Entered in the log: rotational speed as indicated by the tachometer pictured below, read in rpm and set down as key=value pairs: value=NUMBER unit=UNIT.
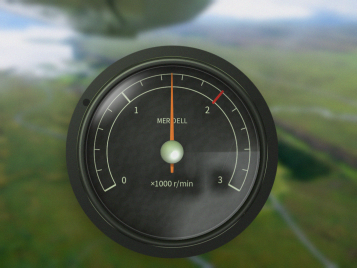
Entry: value=1500 unit=rpm
